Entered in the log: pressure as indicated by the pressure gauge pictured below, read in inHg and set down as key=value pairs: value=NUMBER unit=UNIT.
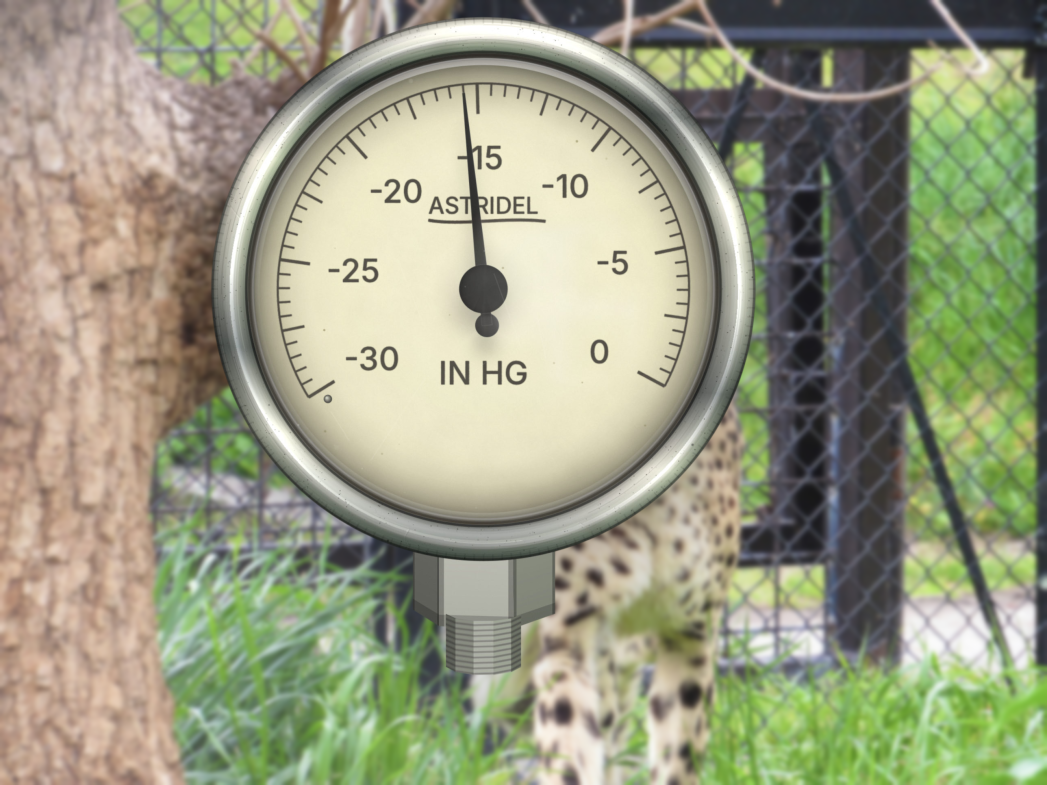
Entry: value=-15.5 unit=inHg
